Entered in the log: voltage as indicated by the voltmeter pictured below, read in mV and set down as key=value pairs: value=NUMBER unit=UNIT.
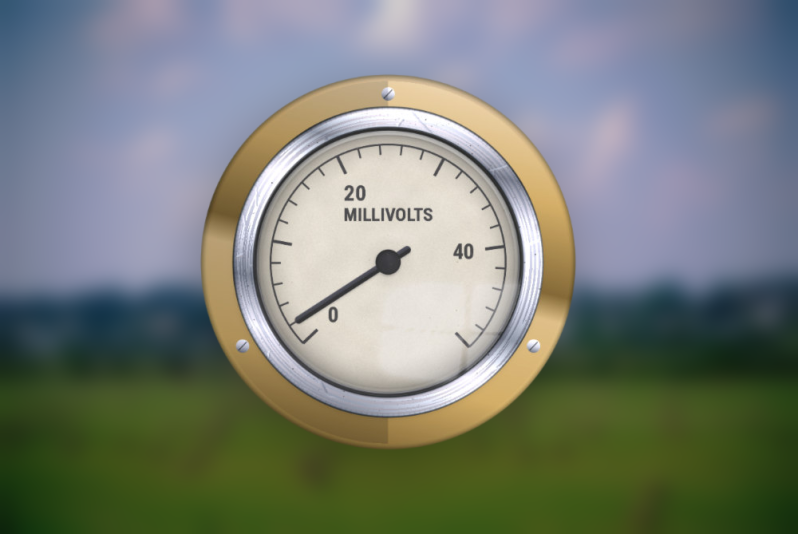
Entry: value=2 unit=mV
